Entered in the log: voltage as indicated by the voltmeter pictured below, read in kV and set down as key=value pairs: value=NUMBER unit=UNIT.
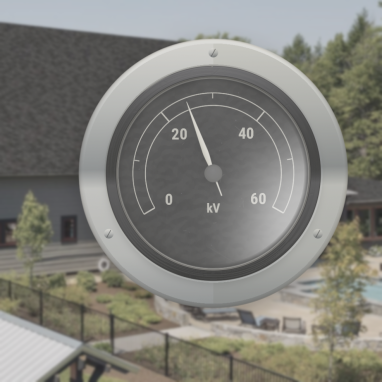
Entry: value=25 unit=kV
